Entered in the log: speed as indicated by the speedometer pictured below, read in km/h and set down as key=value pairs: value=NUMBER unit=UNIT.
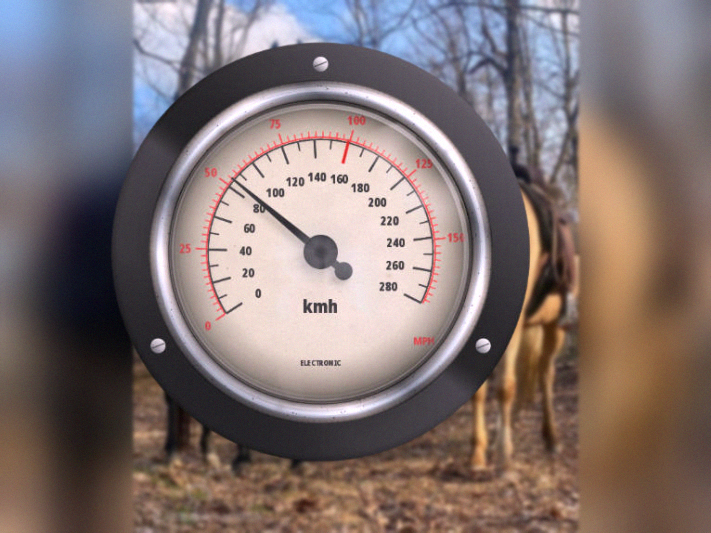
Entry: value=85 unit=km/h
